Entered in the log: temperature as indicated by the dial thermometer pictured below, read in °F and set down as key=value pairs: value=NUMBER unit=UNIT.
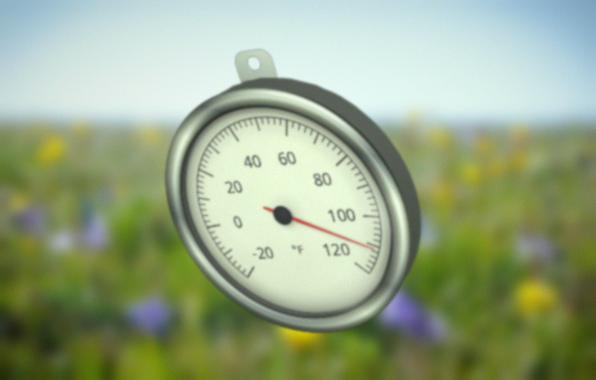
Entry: value=110 unit=°F
